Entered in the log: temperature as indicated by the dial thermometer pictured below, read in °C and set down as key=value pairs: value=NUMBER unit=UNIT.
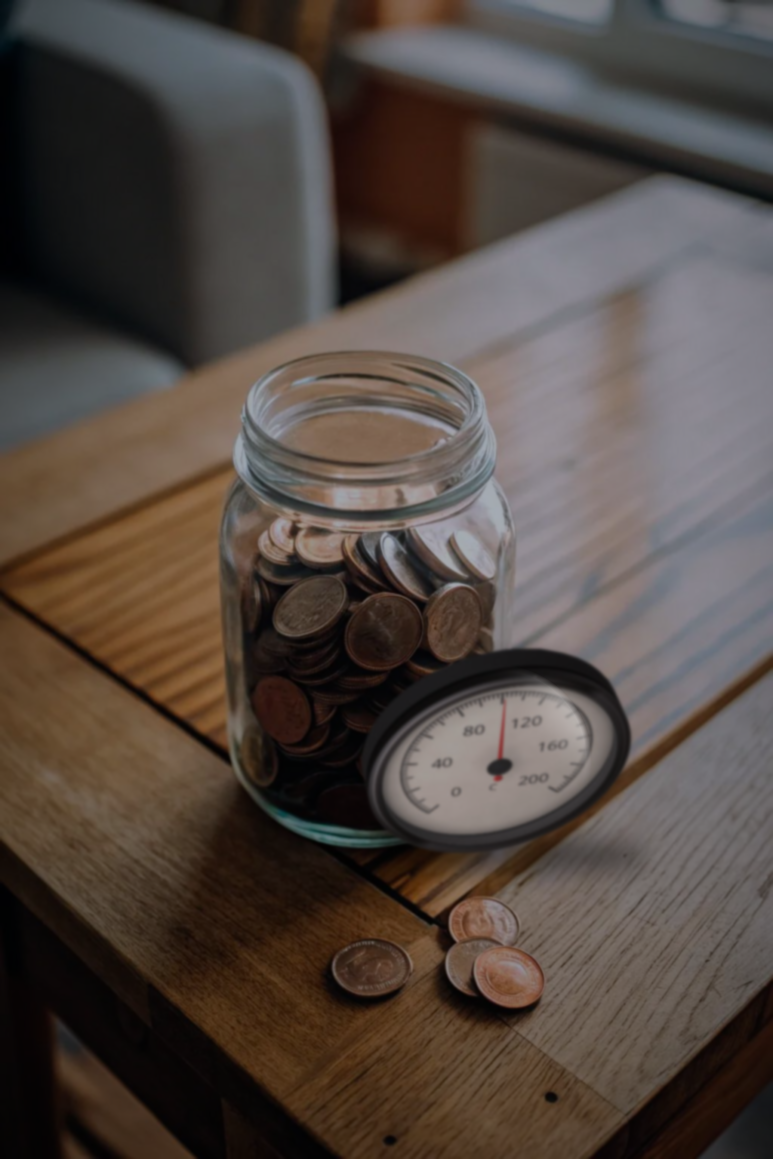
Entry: value=100 unit=°C
